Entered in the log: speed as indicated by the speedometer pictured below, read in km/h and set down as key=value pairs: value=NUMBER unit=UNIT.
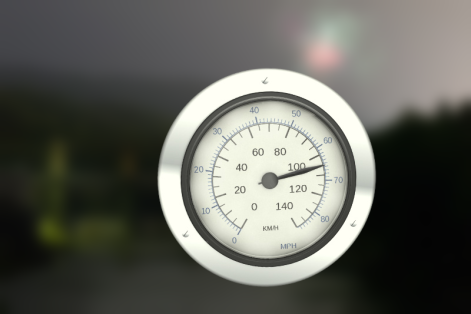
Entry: value=105 unit=km/h
